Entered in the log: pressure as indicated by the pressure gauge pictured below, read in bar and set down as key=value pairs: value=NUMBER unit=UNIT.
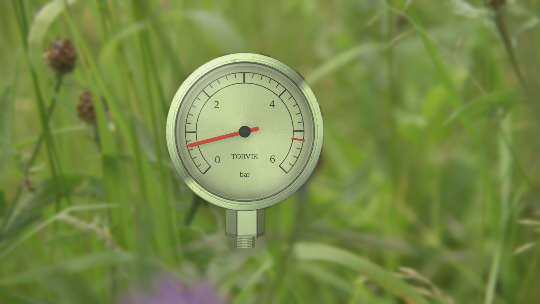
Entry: value=0.7 unit=bar
